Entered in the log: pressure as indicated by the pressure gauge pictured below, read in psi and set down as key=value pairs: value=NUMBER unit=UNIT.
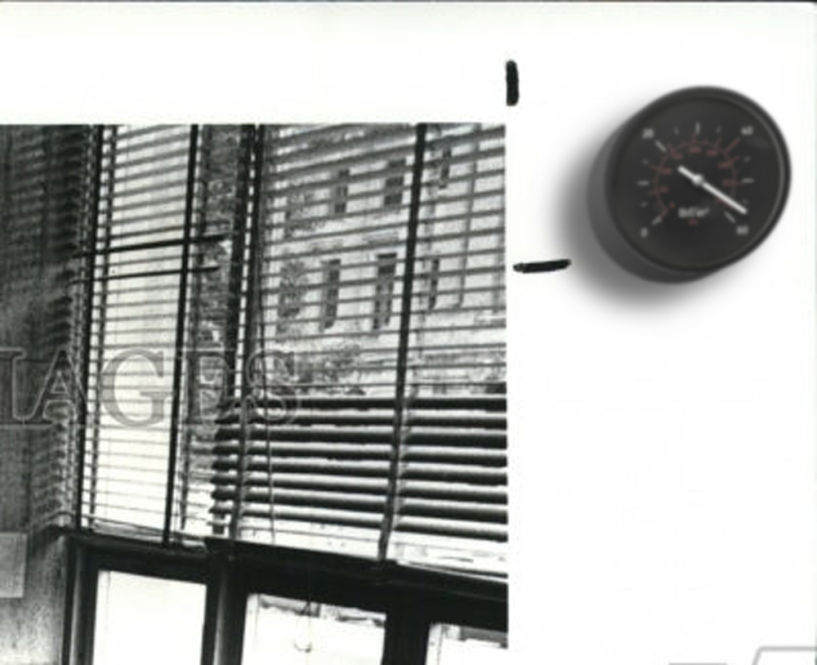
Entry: value=57.5 unit=psi
